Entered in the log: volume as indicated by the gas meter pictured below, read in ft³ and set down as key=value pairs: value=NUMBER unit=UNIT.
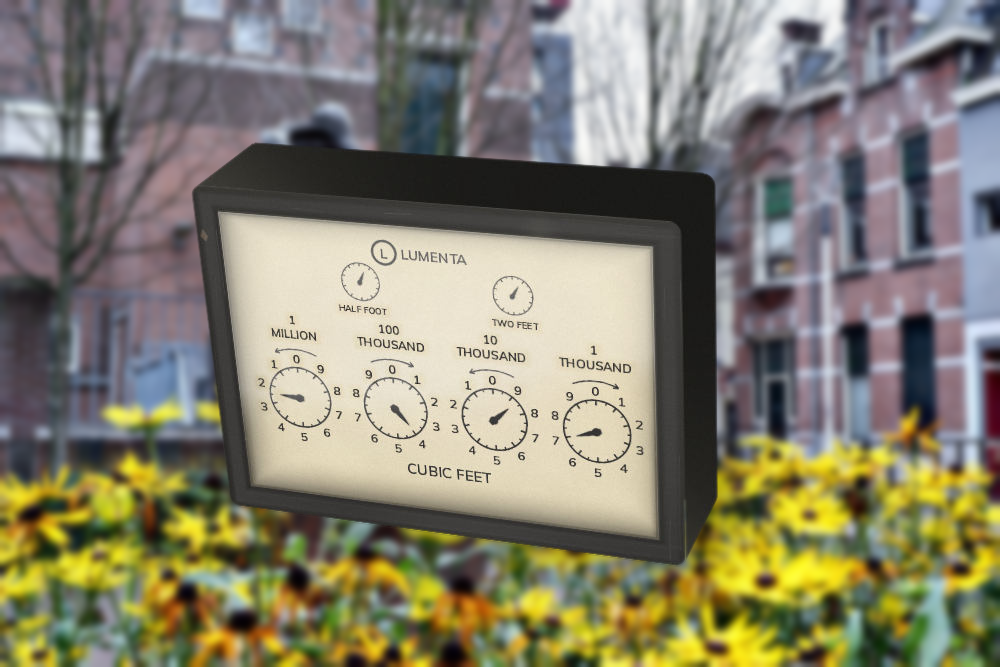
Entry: value=238700 unit=ft³
